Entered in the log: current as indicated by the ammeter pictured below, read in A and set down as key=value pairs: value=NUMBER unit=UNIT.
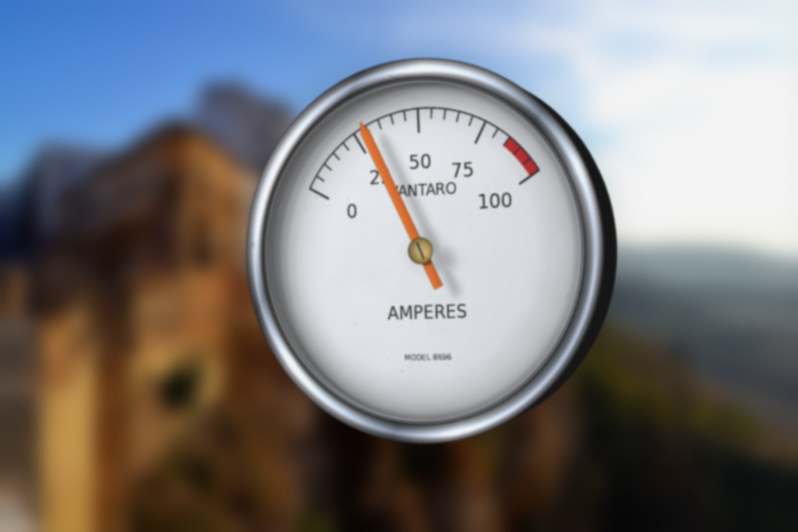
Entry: value=30 unit=A
